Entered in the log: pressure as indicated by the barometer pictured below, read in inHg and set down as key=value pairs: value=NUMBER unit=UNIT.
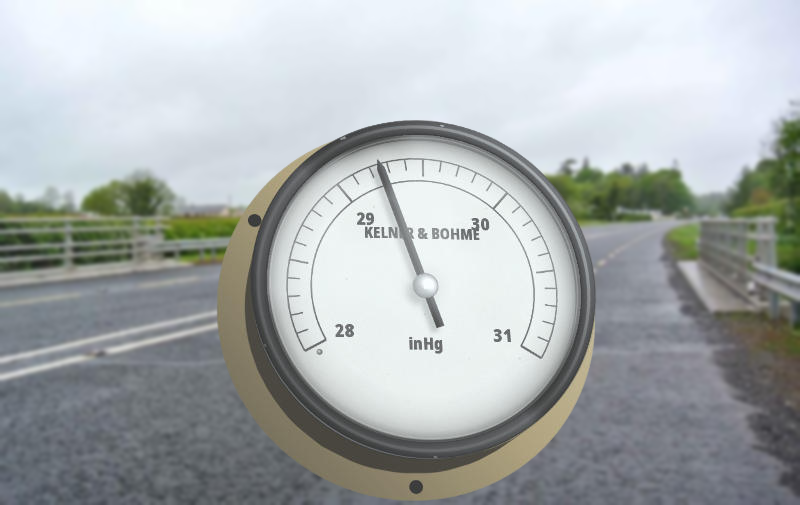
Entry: value=29.25 unit=inHg
